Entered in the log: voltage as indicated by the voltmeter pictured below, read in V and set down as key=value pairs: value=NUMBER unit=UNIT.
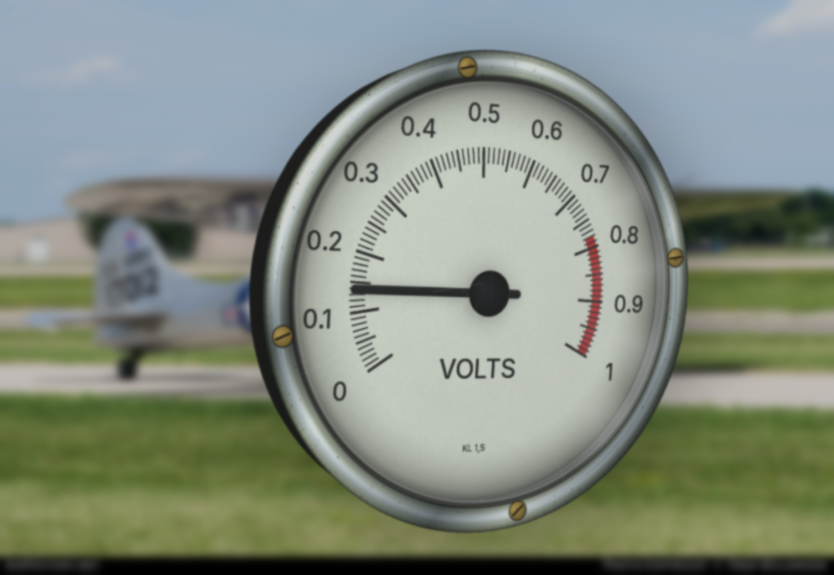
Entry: value=0.14 unit=V
